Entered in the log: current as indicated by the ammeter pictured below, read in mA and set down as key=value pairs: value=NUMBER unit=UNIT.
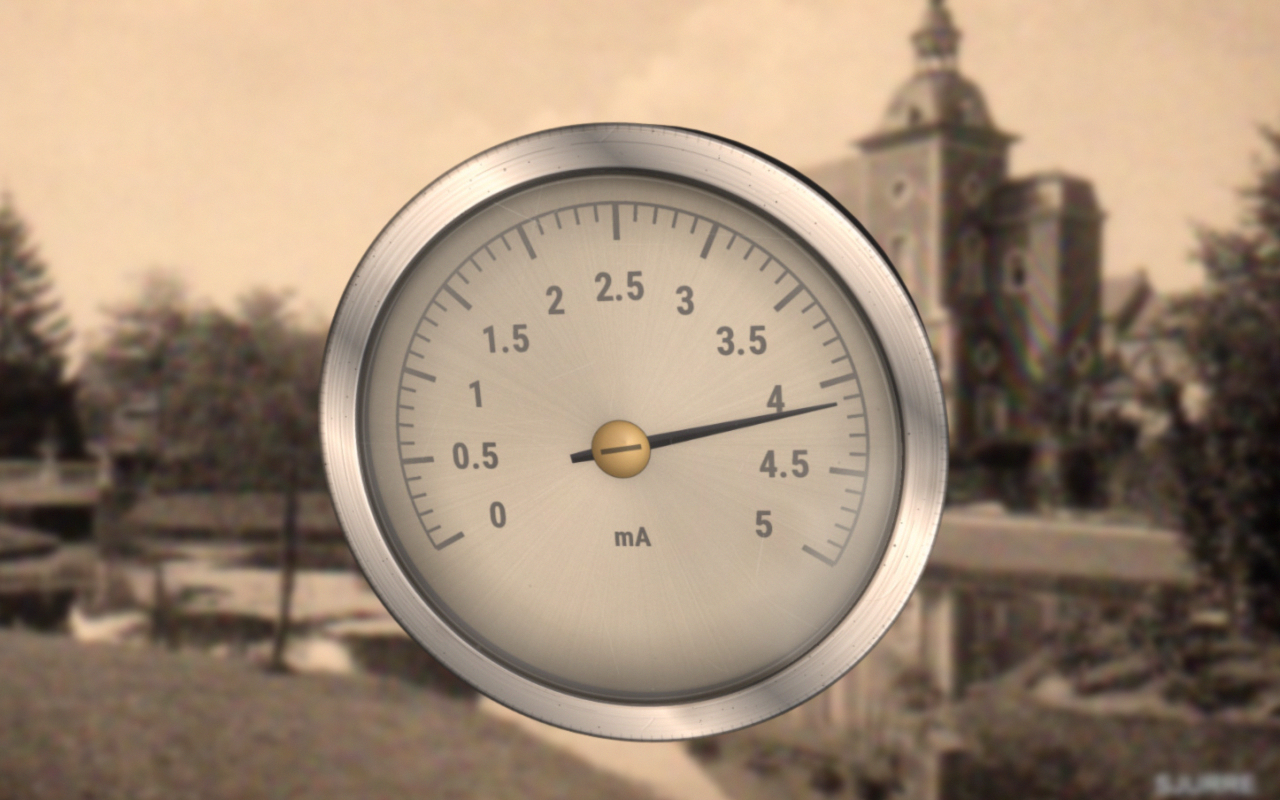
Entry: value=4.1 unit=mA
